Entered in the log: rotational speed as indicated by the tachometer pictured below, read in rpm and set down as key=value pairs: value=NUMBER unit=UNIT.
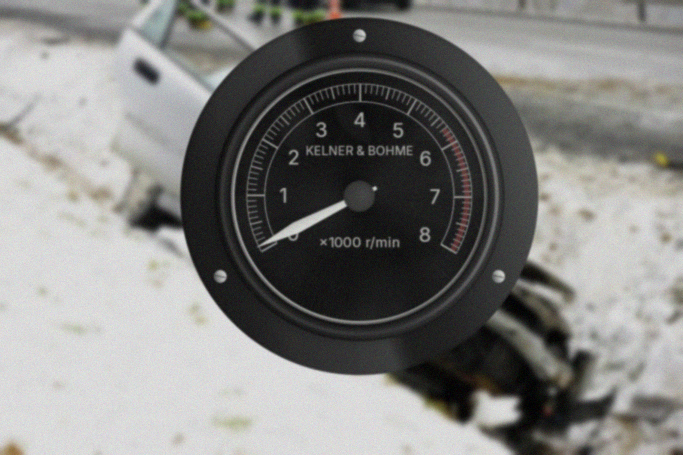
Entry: value=100 unit=rpm
